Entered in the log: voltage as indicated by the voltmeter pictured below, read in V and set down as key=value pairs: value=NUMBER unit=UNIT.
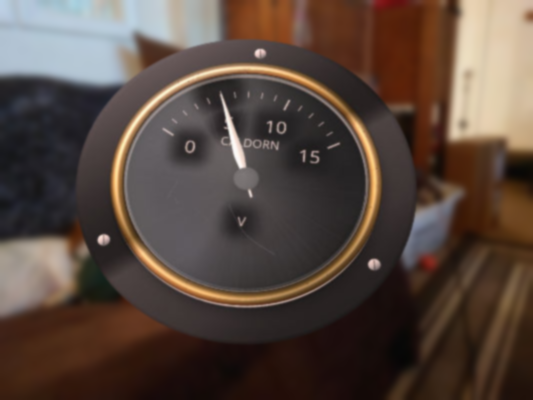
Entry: value=5 unit=V
